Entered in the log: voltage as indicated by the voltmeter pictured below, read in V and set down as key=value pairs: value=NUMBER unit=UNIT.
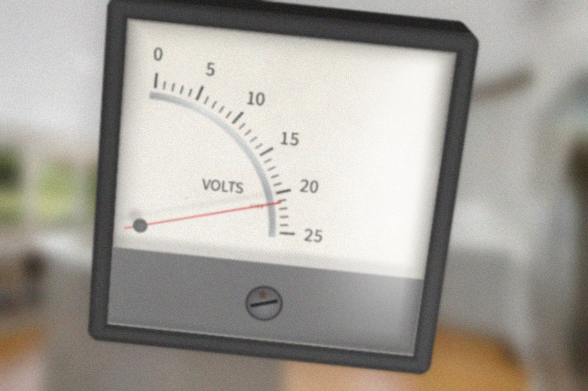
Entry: value=21 unit=V
